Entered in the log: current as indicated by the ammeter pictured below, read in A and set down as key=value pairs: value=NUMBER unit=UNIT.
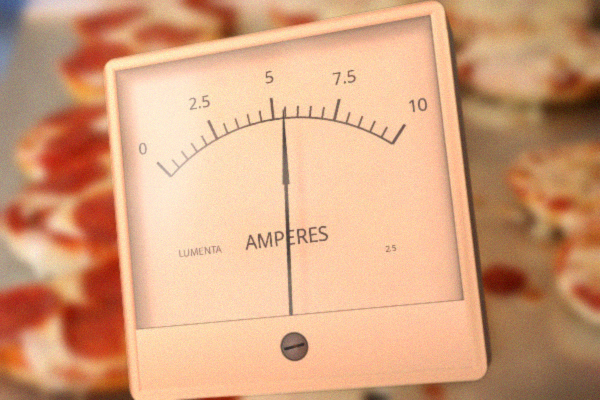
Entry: value=5.5 unit=A
